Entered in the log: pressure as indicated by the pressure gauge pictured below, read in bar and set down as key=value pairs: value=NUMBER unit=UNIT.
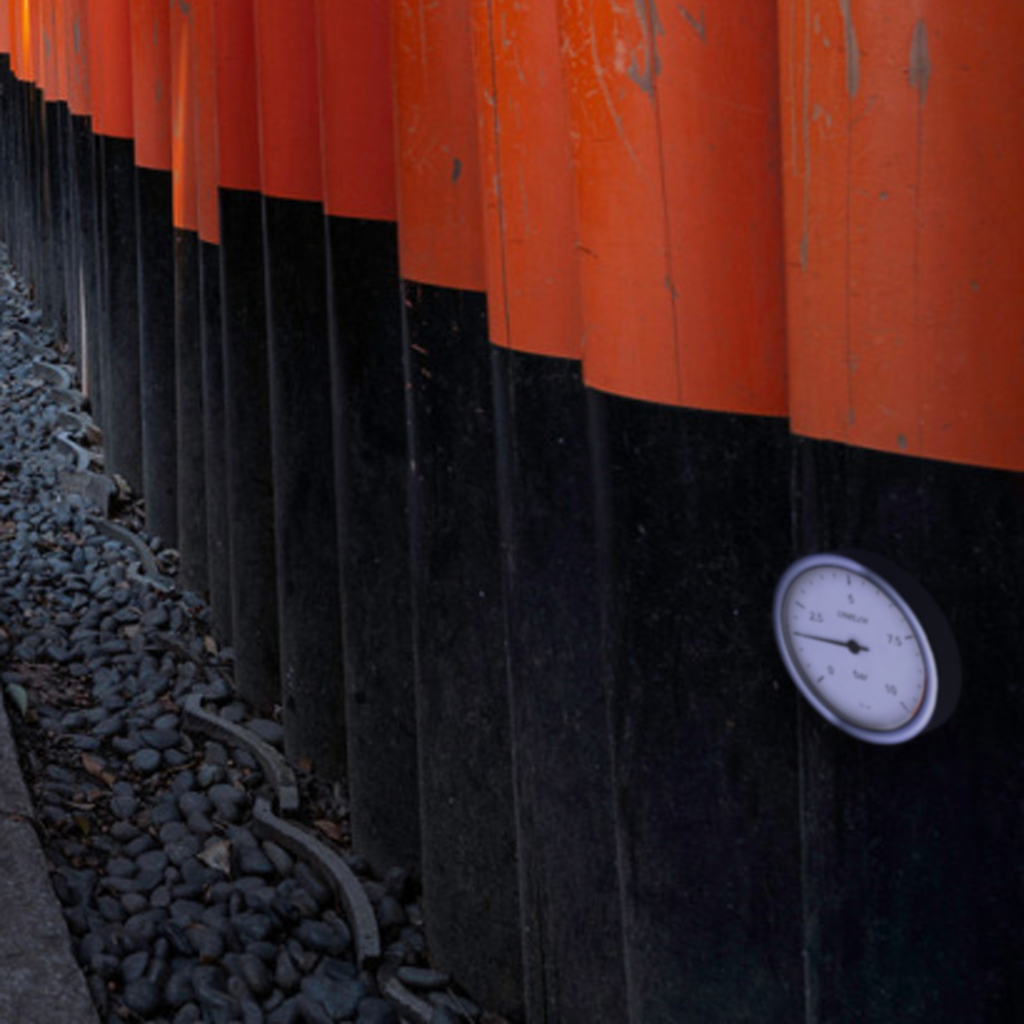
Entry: value=1.5 unit=bar
